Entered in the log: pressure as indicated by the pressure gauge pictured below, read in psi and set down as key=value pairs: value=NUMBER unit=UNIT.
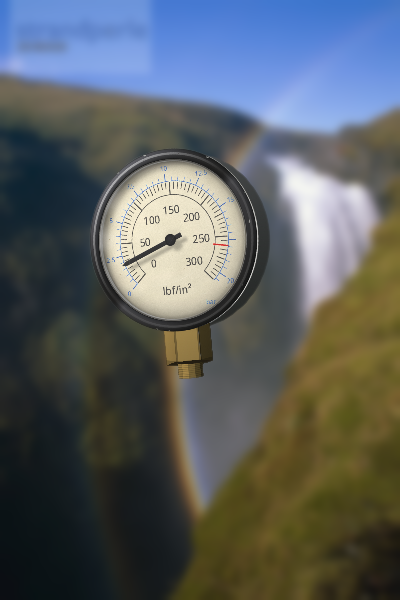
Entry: value=25 unit=psi
